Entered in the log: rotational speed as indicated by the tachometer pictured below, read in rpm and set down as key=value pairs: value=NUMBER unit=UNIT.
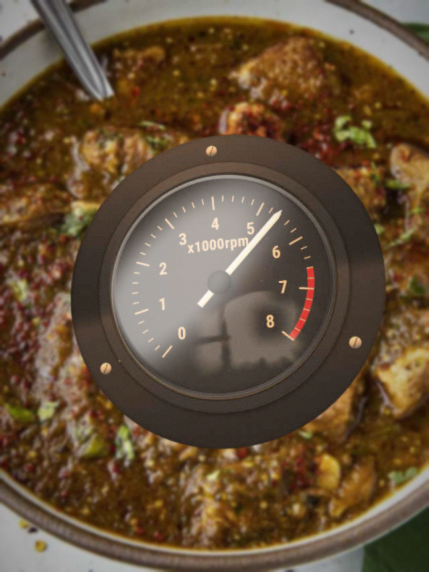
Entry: value=5400 unit=rpm
